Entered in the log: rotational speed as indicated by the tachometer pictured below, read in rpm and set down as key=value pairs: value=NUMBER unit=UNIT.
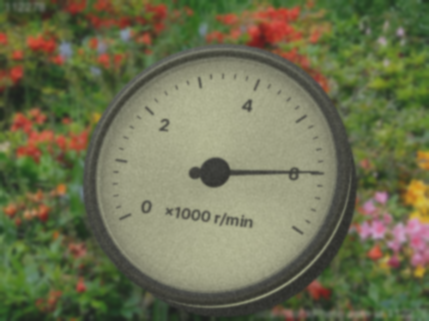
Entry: value=6000 unit=rpm
